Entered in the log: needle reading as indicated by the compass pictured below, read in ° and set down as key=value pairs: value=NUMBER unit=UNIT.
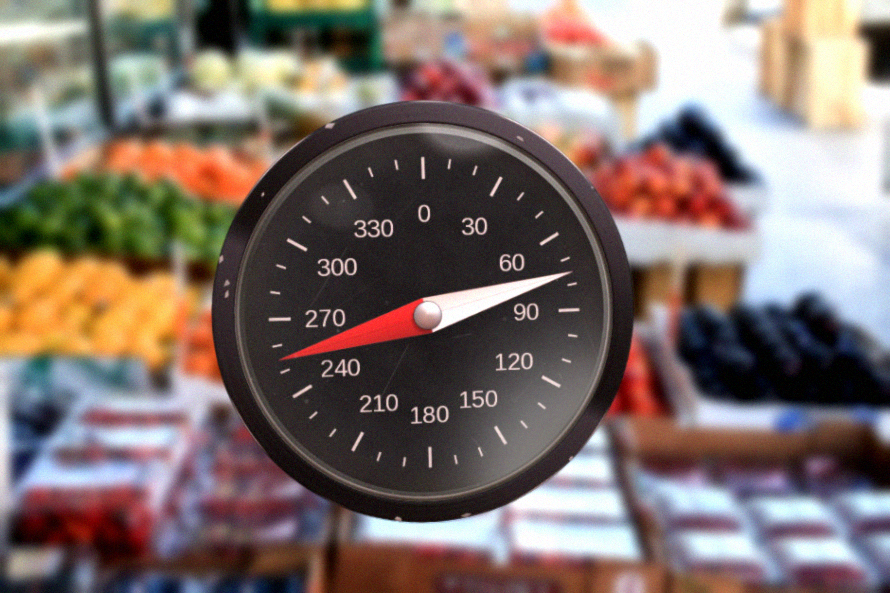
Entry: value=255 unit=°
